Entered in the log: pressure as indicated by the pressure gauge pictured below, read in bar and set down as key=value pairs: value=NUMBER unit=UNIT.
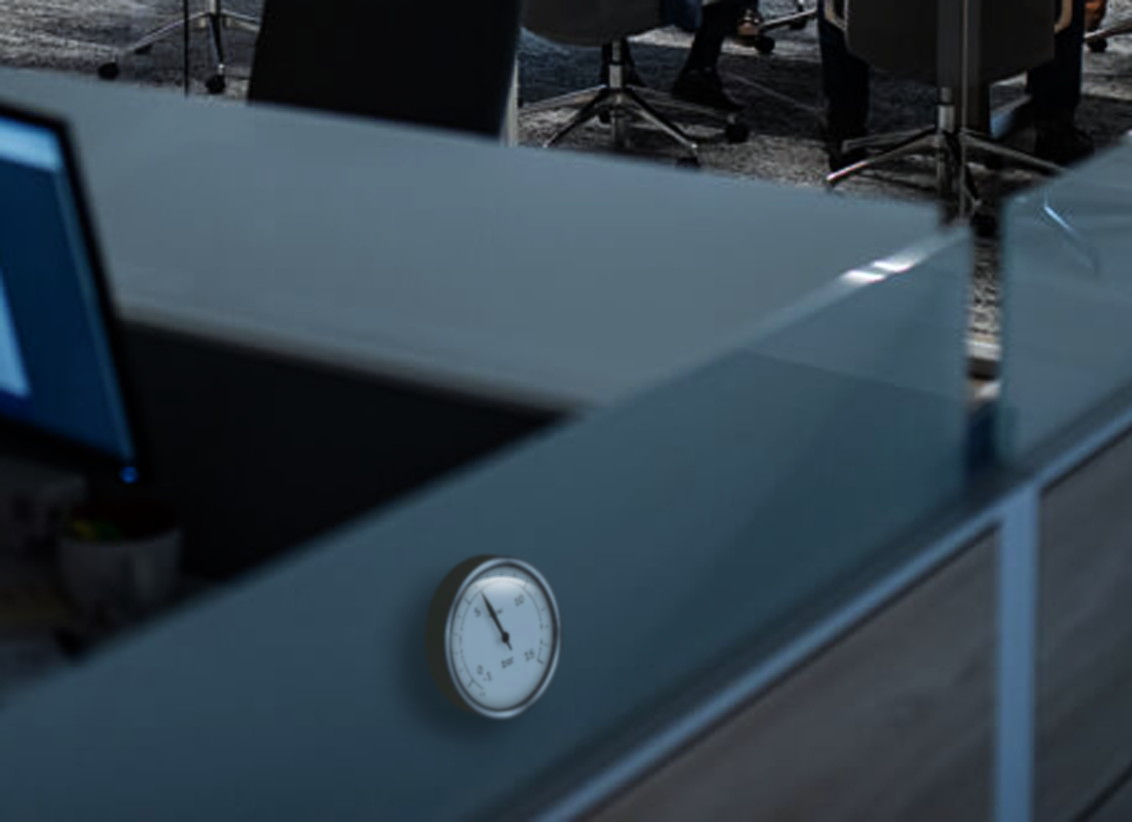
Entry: value=6 unit=bar
